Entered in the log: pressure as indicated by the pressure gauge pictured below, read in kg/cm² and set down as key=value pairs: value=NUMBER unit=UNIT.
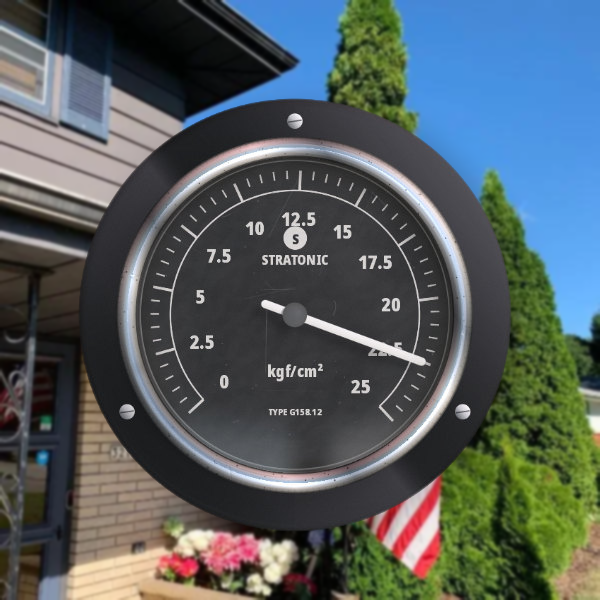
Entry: value=22.5 unit=kg/cm²
